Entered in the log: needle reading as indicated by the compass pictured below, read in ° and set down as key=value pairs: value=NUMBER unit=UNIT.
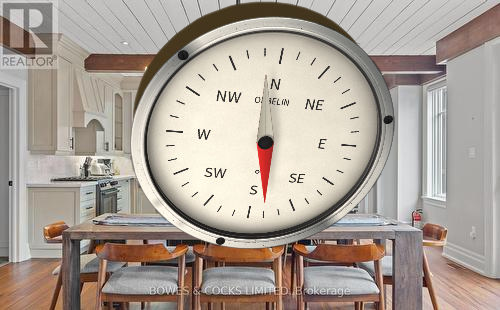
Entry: value=170 unit=°
